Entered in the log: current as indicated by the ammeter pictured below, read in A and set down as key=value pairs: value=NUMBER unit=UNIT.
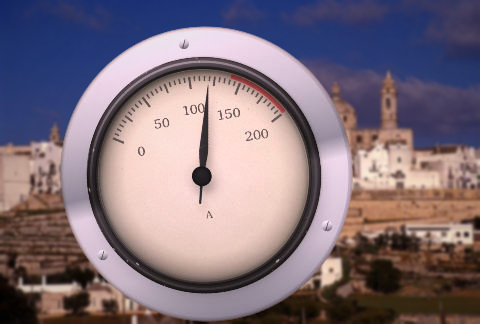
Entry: value=120 unit=A
